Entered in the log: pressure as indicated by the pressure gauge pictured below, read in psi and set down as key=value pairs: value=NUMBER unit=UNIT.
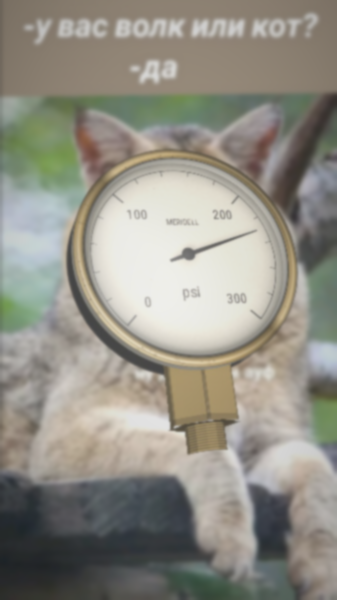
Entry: value=230 unit=psi
